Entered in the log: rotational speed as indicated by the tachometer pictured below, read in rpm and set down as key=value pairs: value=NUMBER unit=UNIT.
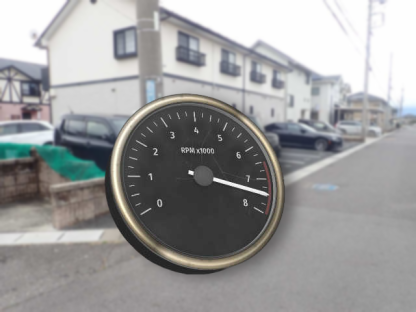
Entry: value=7500 unit=rpm
